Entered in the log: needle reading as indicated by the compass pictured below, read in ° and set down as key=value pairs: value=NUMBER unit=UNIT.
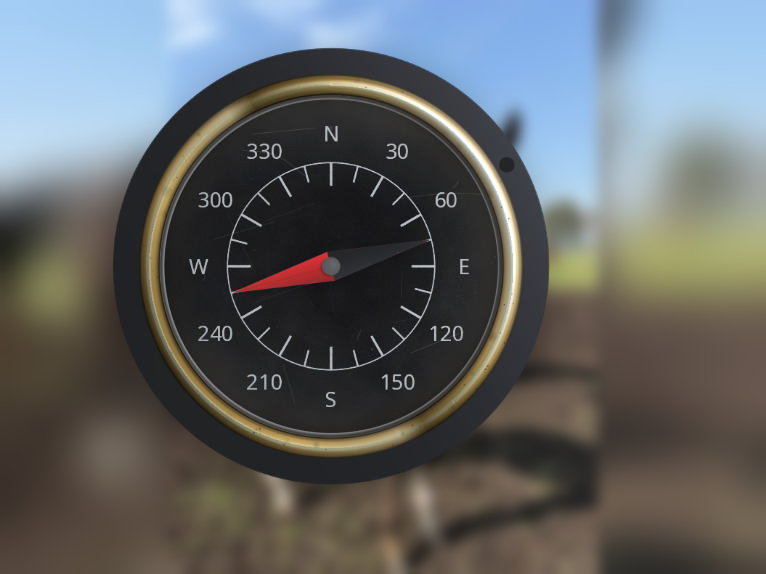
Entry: value=255 unit=°
